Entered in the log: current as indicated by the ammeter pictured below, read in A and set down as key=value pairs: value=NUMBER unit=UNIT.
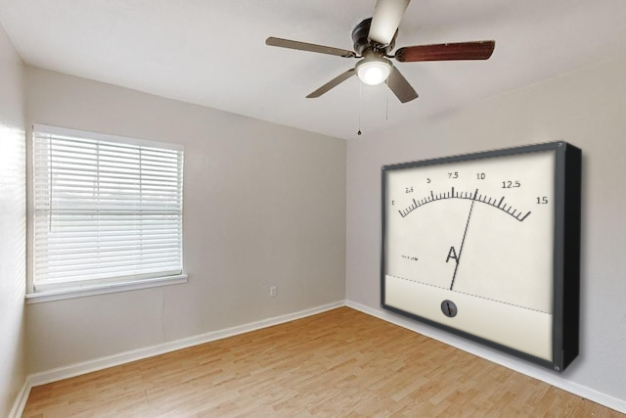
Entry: value=10 unit=A
